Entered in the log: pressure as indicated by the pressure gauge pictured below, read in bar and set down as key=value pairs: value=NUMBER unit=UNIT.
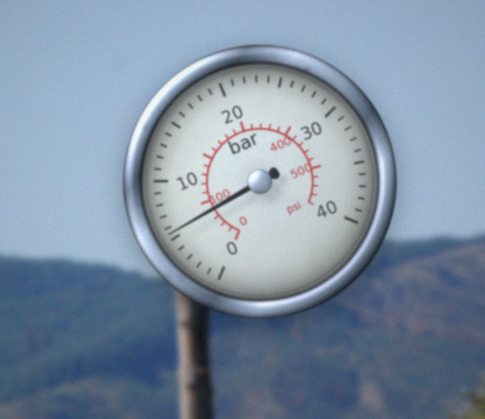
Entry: value=5.5 unit=bar
